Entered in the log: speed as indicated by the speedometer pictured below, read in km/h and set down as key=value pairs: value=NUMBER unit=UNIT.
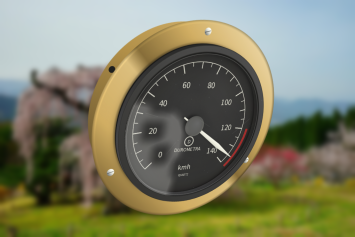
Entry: value=135 unit=km/h
